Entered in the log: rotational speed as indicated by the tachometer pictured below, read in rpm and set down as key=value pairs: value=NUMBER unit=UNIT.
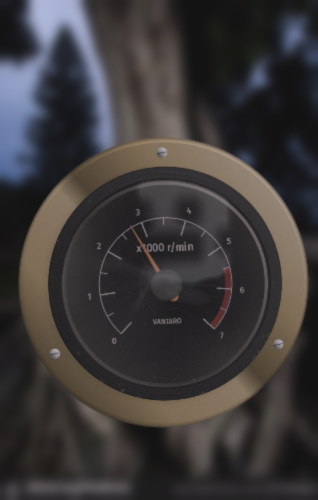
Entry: value=2750 unit=rpm
